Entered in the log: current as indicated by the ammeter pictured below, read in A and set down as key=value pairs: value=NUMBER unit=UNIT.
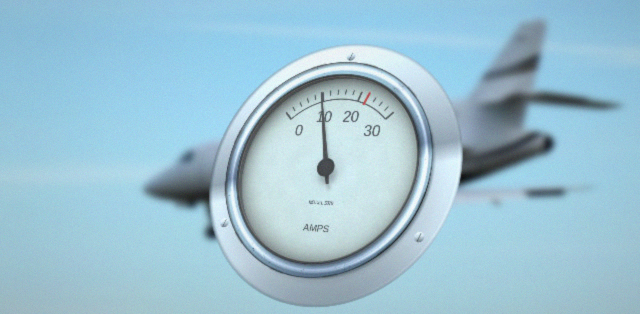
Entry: value=10 unit=A
